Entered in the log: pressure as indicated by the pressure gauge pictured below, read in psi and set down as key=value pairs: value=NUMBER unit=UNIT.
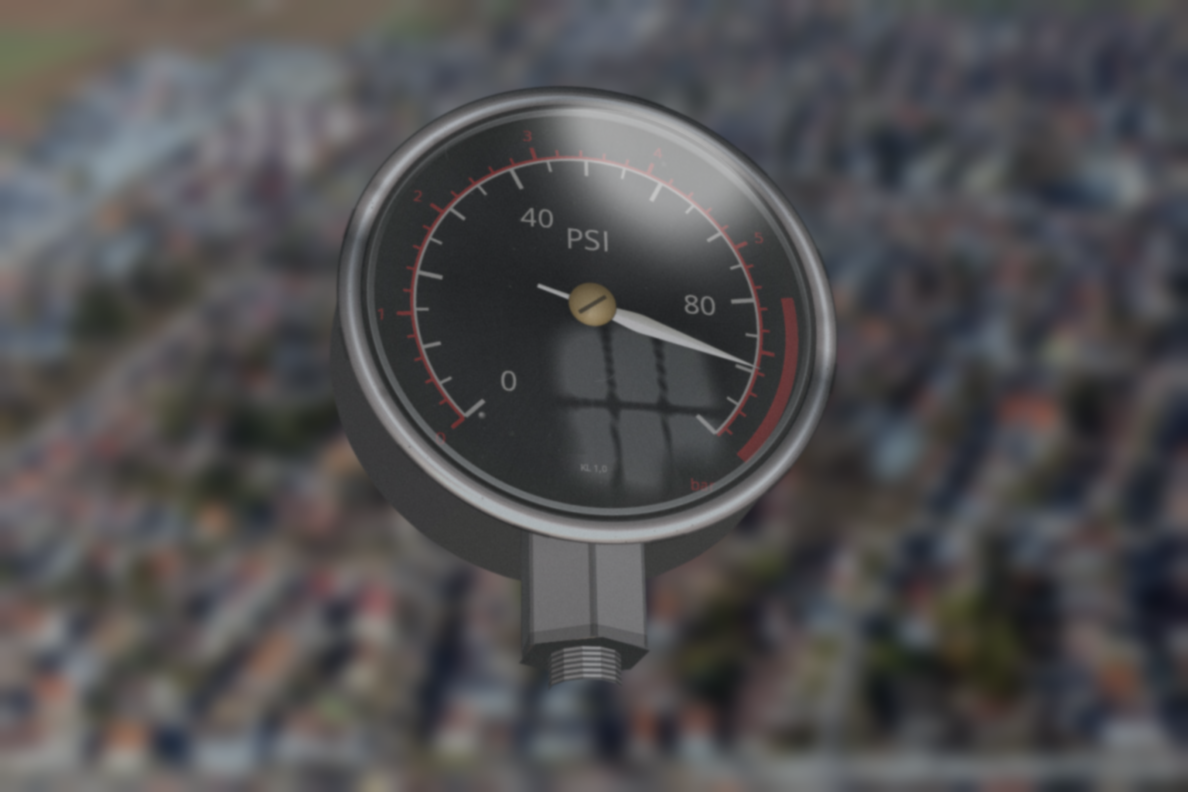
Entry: value=90 unit=psi
